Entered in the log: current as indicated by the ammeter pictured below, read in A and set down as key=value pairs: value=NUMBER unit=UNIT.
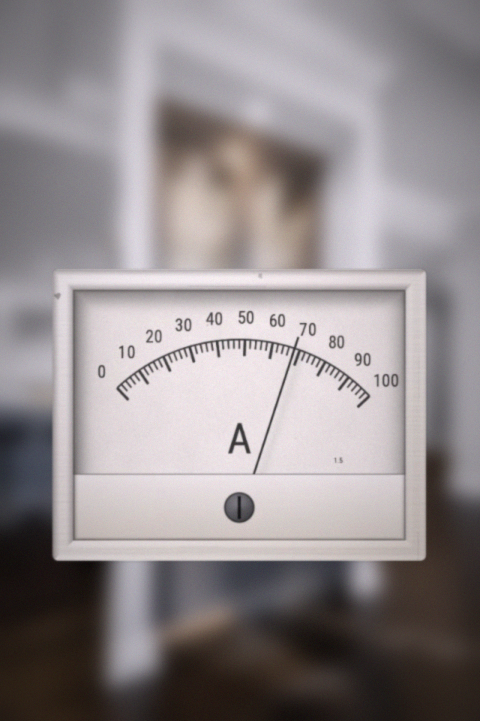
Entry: value=68 unit=A
